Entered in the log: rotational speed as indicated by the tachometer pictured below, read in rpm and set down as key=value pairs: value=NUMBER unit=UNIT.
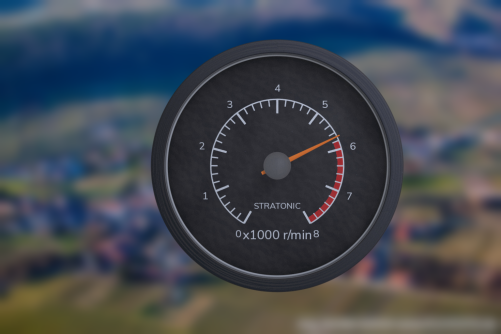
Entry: value=5700 unit=rpm
